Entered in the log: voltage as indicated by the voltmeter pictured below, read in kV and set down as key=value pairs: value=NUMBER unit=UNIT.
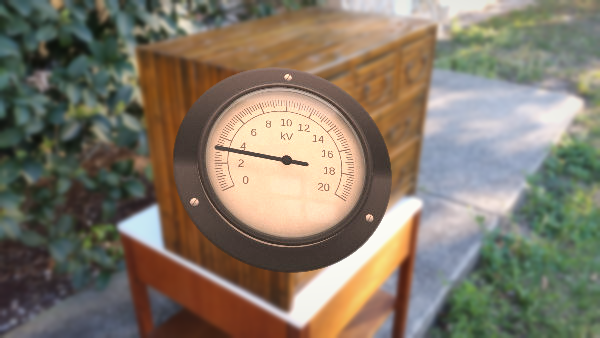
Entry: value=3 unit=kV
